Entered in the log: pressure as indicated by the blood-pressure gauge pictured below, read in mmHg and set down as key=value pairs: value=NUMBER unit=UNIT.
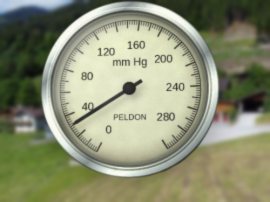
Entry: value=30 unit=mmHg
